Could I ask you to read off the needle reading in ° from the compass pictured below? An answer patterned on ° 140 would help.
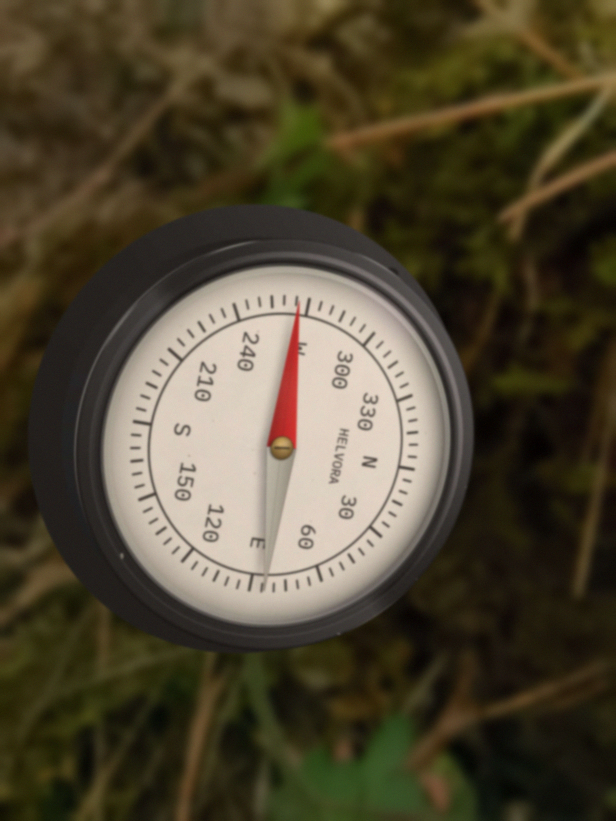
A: ° 265
